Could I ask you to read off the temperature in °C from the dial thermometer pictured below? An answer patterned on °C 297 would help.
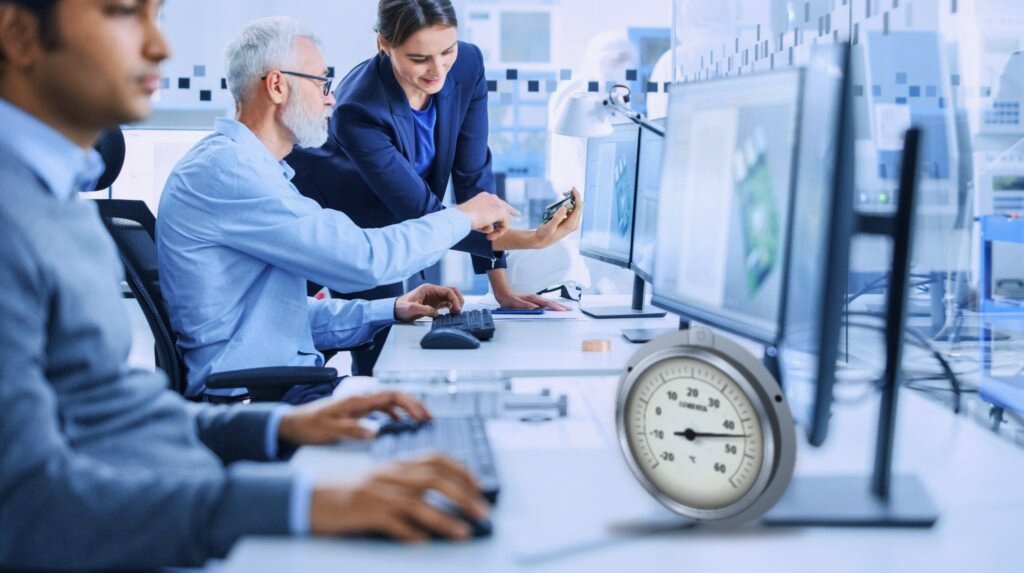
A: °C 44
